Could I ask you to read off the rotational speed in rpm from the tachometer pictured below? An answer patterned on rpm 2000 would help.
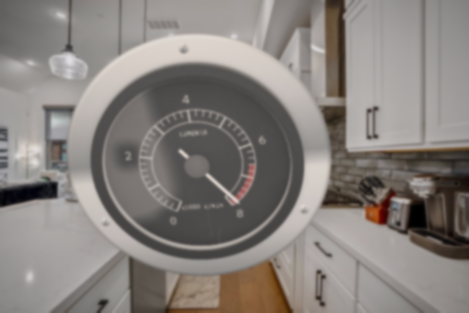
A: rpm 7800
